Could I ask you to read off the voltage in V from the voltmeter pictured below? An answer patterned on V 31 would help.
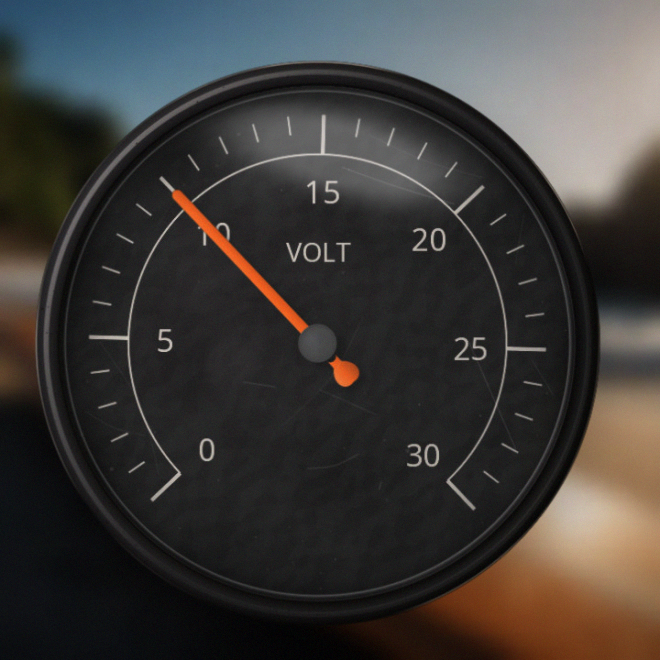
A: V 10
